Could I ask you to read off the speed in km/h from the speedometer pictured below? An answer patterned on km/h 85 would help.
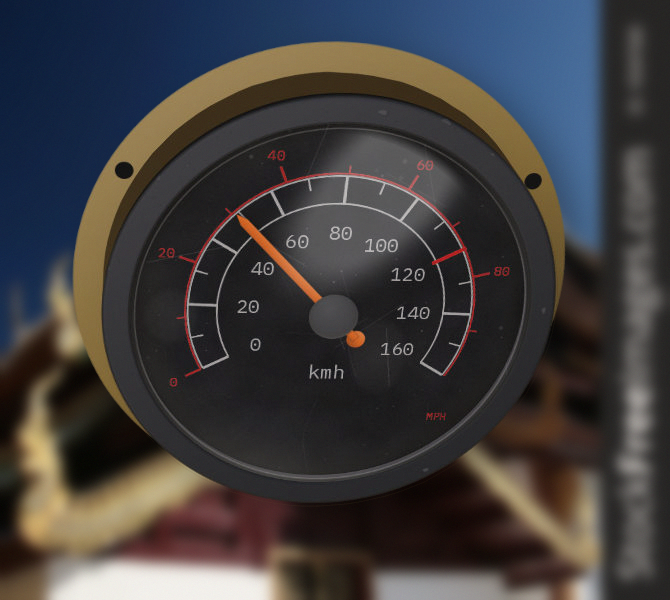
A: km/h 50
